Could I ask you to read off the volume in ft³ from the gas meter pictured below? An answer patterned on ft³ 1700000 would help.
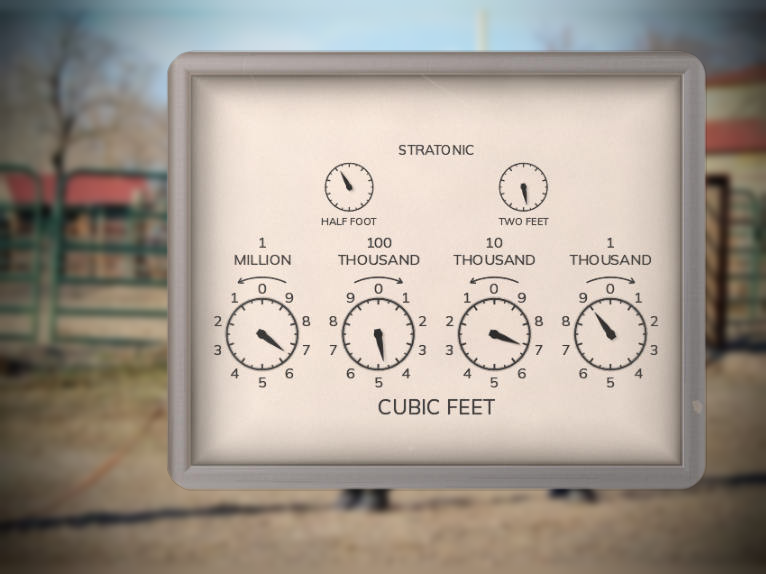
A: ft³ 646900
